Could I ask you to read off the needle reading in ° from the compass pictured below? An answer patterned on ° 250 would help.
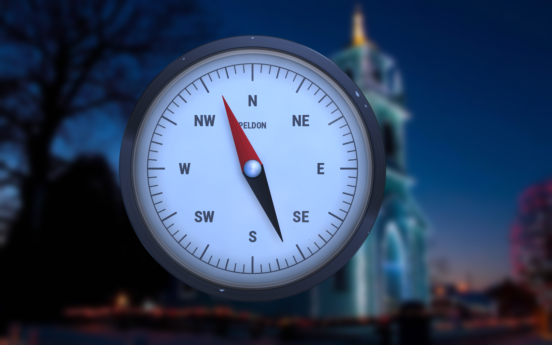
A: ° 337.5
